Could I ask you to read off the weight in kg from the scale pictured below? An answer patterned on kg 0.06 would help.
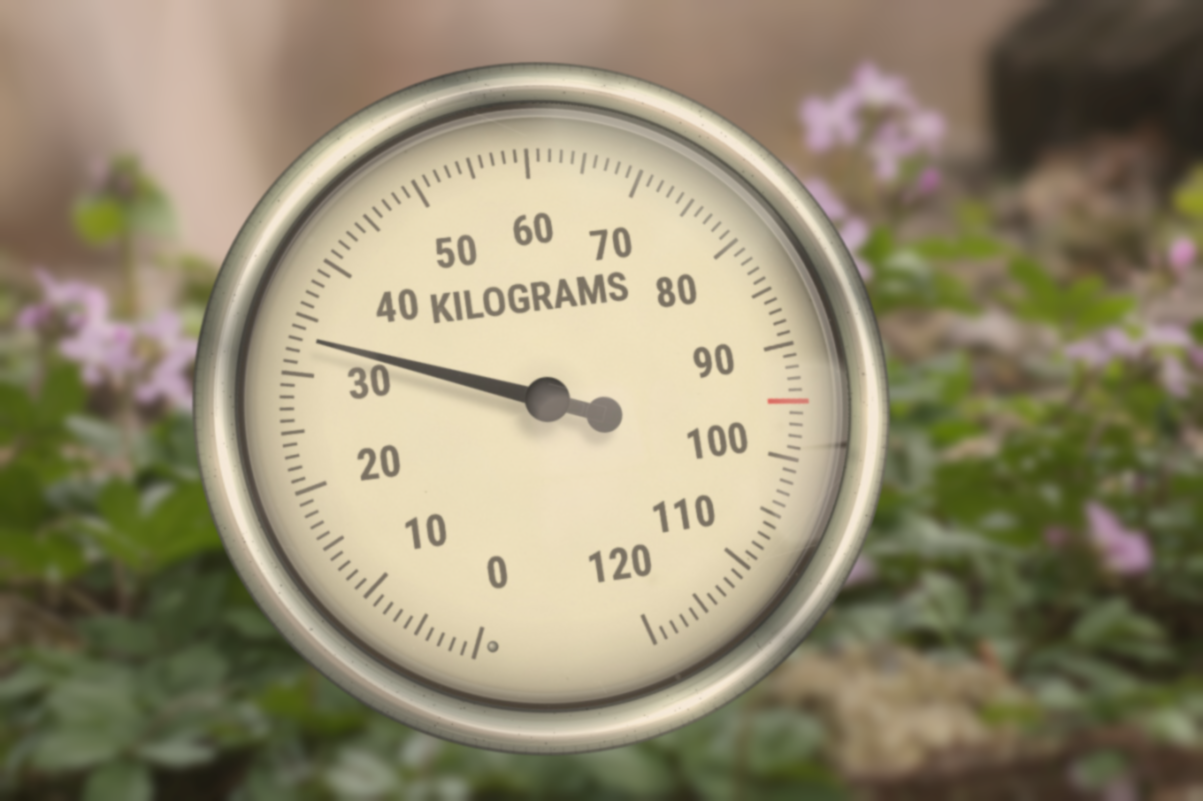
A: kg 33
